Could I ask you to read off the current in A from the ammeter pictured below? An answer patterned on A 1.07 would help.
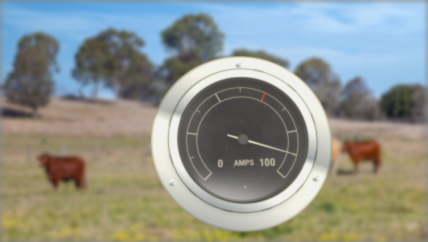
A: A 90
